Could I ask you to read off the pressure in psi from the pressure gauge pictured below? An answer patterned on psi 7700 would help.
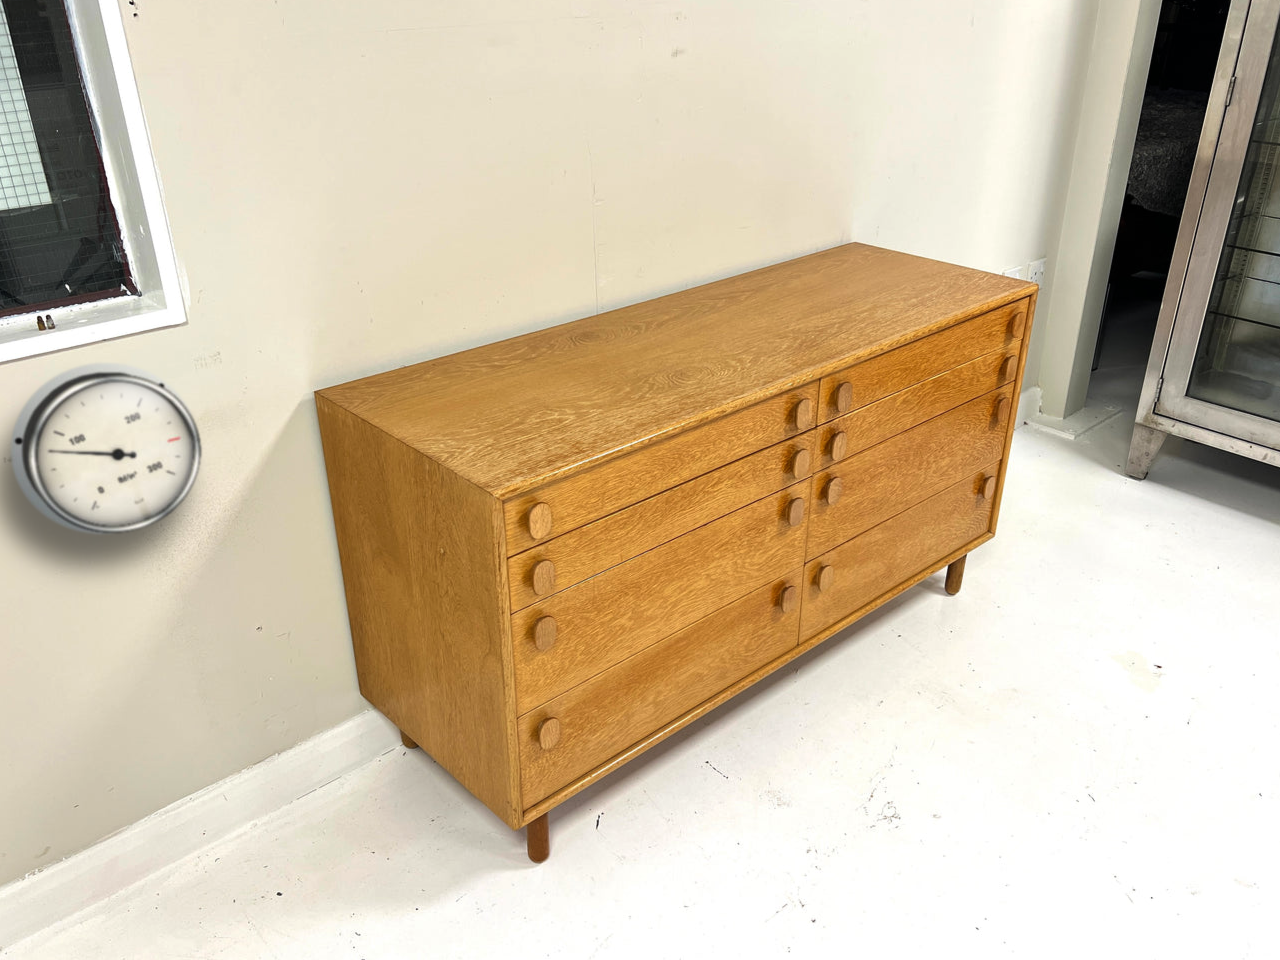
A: psi 80
